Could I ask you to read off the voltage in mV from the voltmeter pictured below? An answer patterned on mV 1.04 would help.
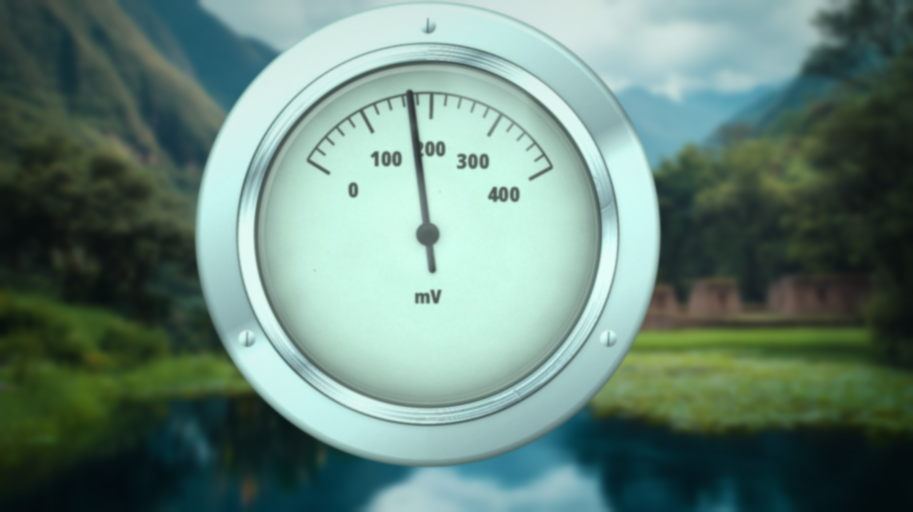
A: mV 170
